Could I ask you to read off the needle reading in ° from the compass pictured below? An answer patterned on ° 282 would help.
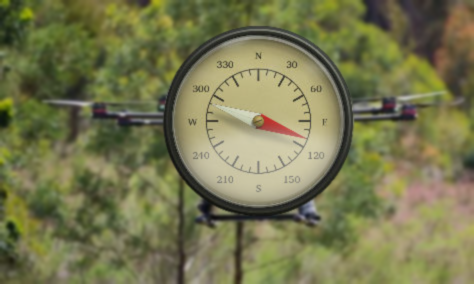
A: ° 110
